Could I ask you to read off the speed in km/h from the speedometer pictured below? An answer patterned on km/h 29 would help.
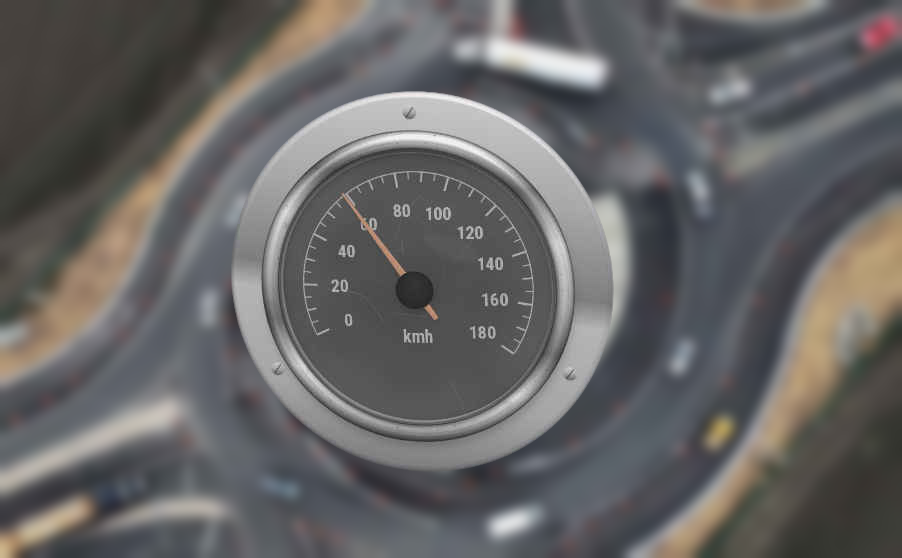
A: km/h 60
